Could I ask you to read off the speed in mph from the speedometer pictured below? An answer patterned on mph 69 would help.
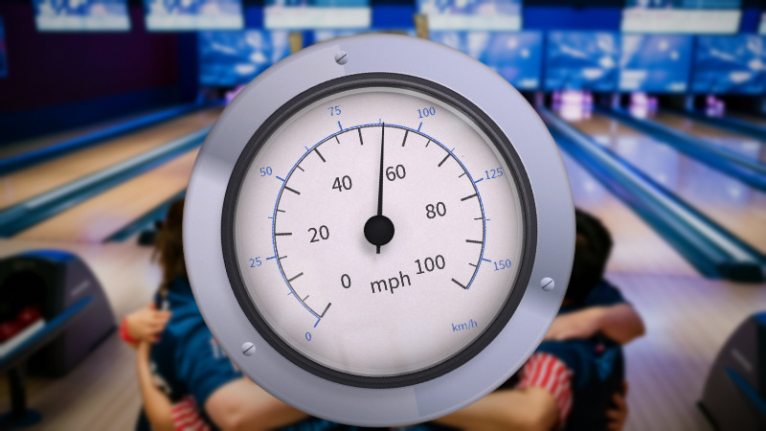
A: mph 55
